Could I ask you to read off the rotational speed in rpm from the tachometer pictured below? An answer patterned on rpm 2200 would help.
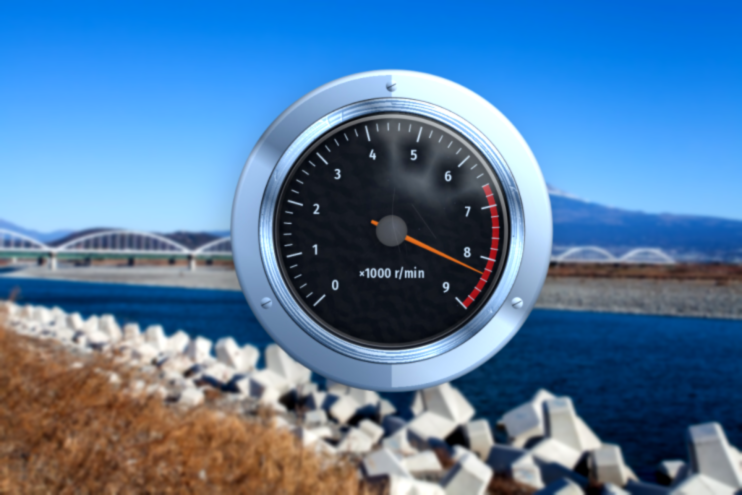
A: rpm 8300
